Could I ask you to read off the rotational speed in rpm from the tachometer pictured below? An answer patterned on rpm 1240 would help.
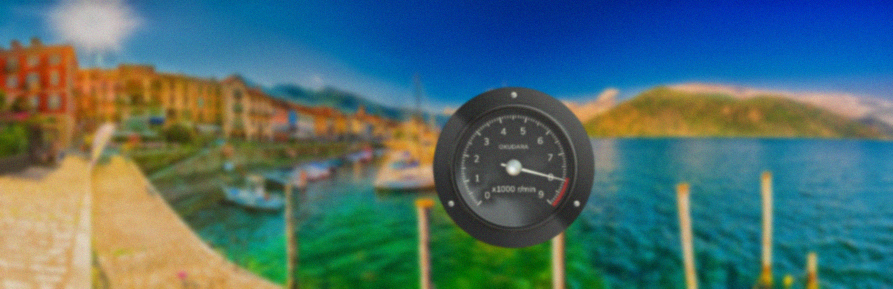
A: rpm 8000
